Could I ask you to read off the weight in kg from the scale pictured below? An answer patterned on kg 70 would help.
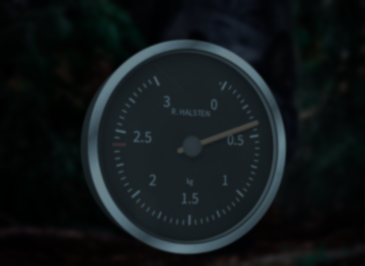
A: kg 0.4
